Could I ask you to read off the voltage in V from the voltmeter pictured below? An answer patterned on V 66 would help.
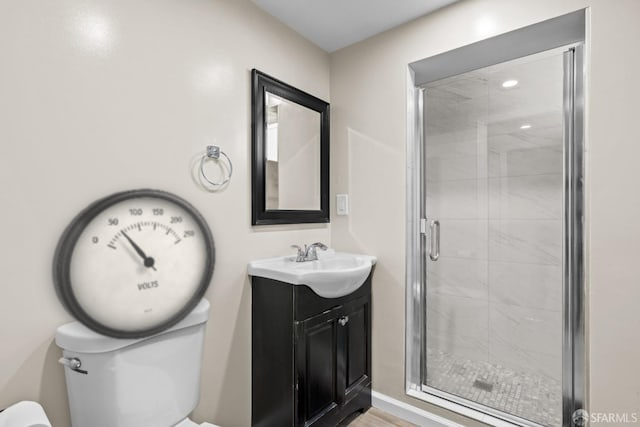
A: V 50
